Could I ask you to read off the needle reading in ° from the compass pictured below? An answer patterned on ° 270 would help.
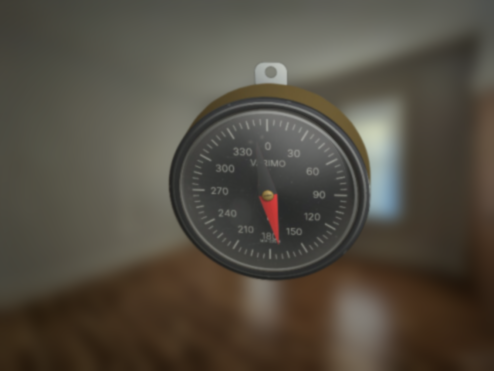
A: ° 170
